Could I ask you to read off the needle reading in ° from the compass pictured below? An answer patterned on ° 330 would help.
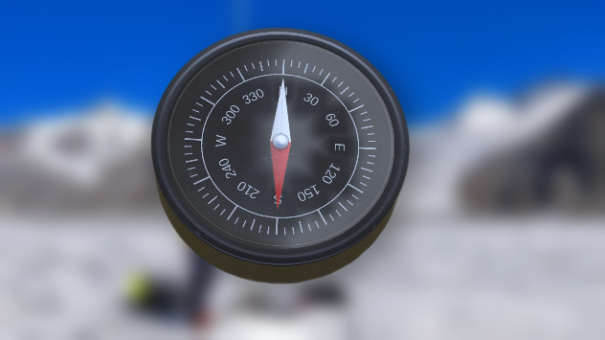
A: ° 180
